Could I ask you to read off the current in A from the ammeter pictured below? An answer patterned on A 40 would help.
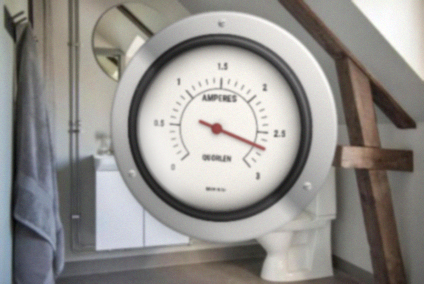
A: A 2.7
